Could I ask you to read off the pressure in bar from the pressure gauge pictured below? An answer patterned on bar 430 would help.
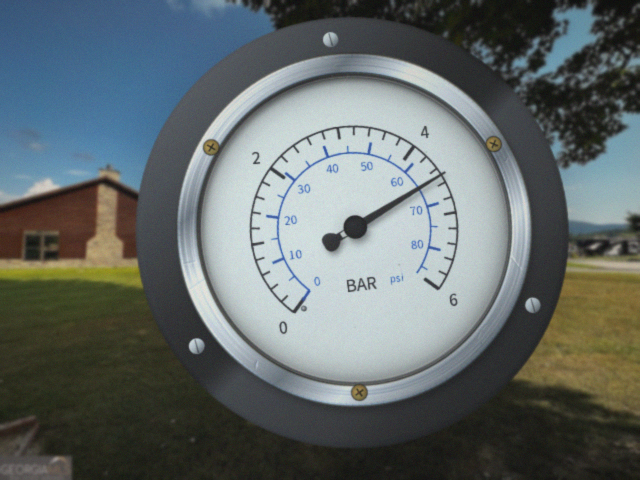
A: bar 4.5
